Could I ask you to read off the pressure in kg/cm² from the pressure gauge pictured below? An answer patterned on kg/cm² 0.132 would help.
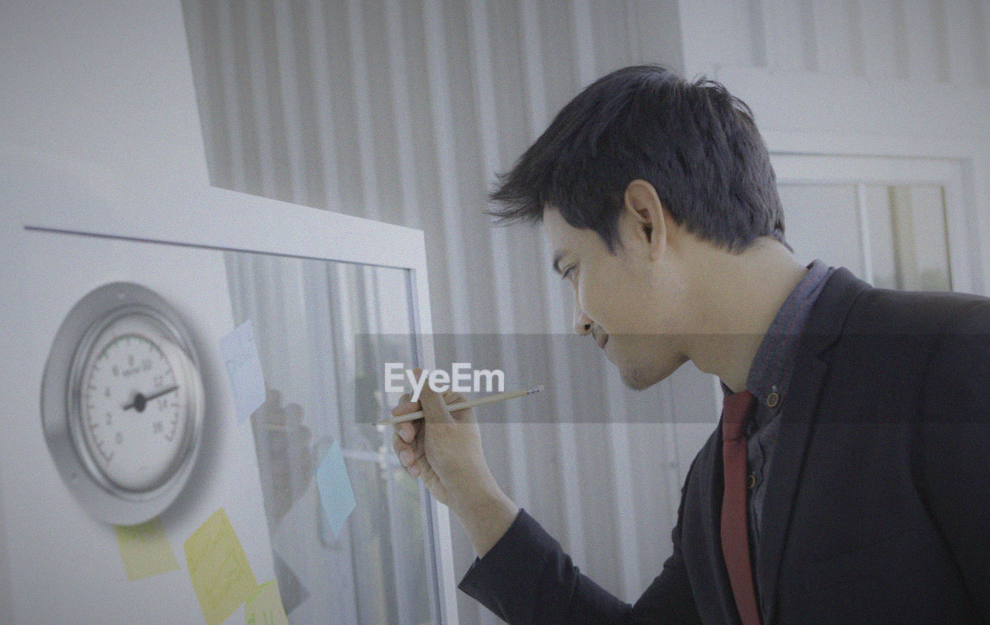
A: kg/cm² 13
